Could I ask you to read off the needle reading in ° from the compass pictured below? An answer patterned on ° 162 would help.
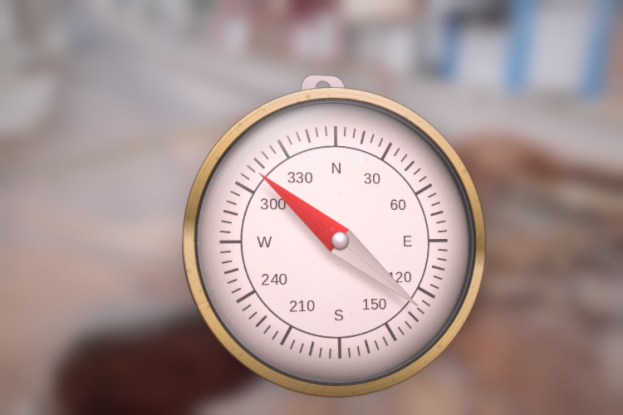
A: ° 310
